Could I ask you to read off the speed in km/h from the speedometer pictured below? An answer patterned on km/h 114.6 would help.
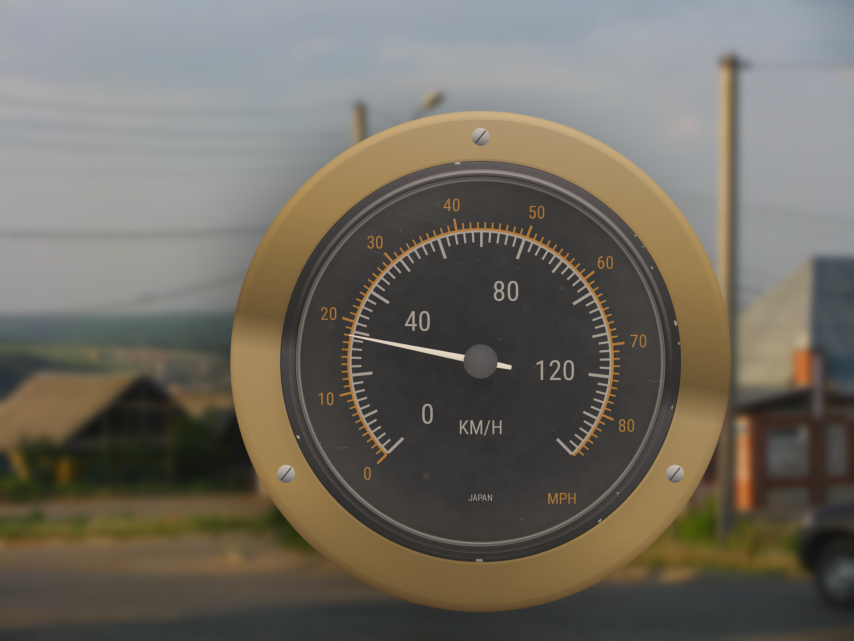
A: km/h 29
